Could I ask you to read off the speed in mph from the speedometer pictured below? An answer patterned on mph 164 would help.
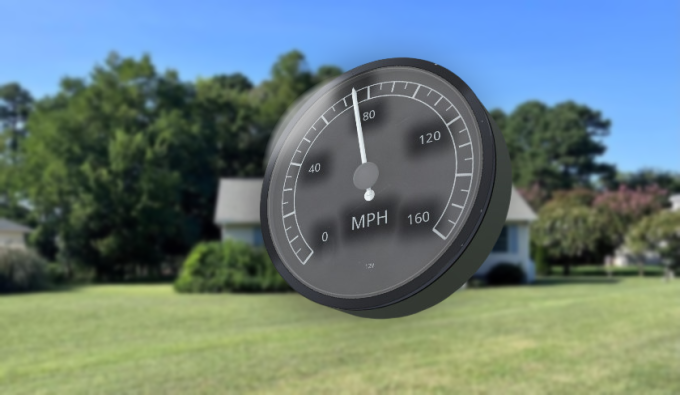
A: mph 75
